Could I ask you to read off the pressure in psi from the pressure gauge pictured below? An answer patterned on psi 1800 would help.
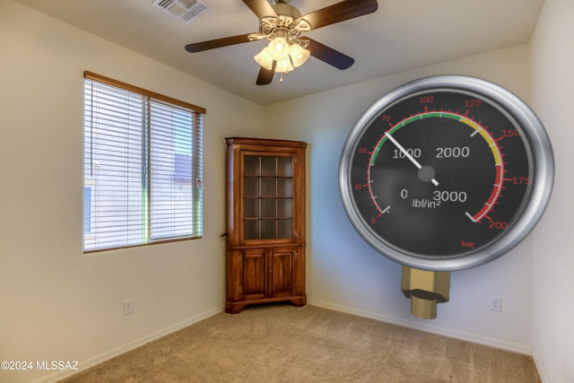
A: psi 1000
